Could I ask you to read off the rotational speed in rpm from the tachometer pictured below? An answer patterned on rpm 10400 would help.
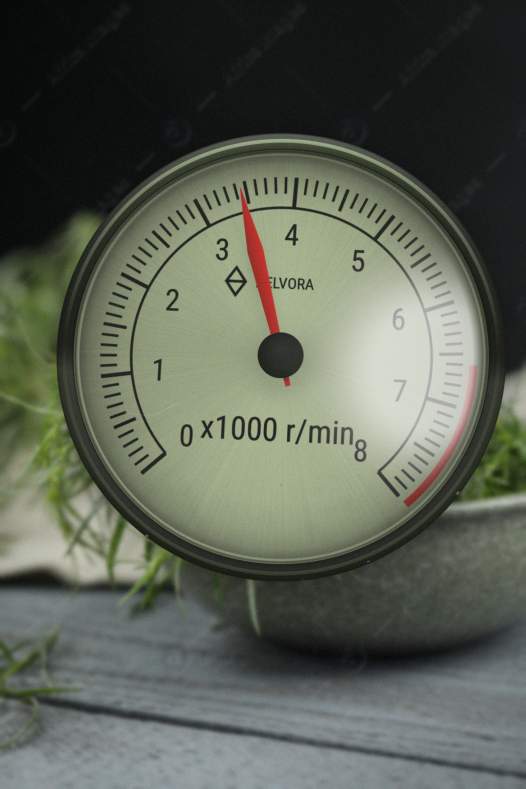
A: rpm 3450
